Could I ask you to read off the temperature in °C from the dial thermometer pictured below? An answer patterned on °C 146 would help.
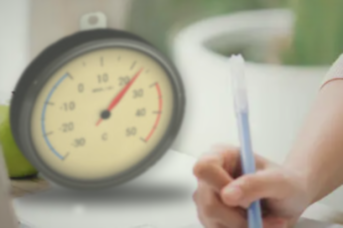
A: °C 22.5
